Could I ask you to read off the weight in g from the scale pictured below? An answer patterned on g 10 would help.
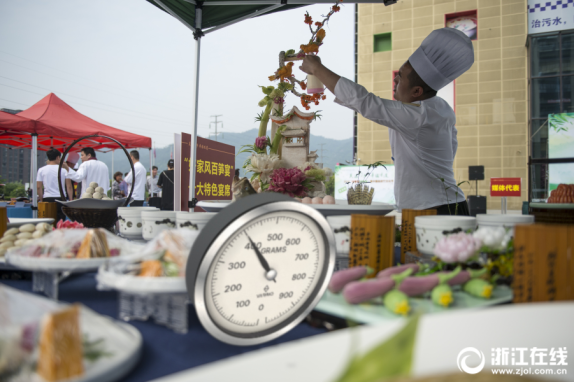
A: g 400
